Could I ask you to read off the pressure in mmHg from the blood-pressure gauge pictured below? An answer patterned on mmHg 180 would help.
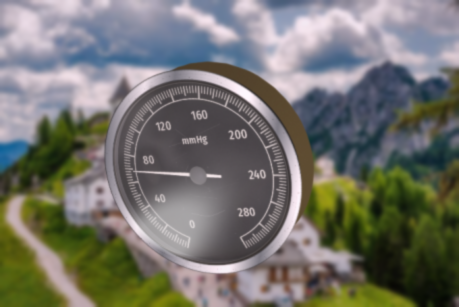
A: mmHg 70
